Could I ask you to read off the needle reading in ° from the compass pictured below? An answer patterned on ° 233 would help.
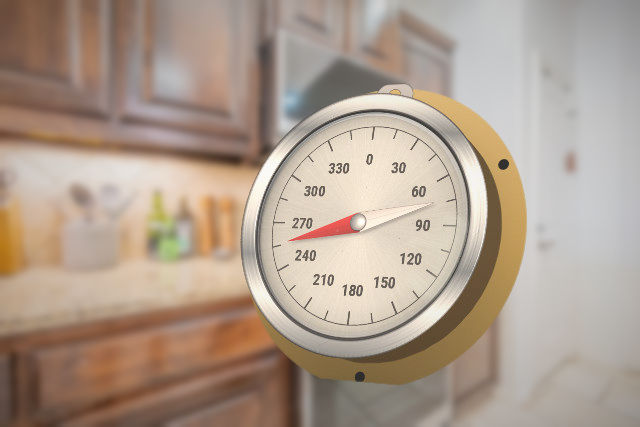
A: ° 255
